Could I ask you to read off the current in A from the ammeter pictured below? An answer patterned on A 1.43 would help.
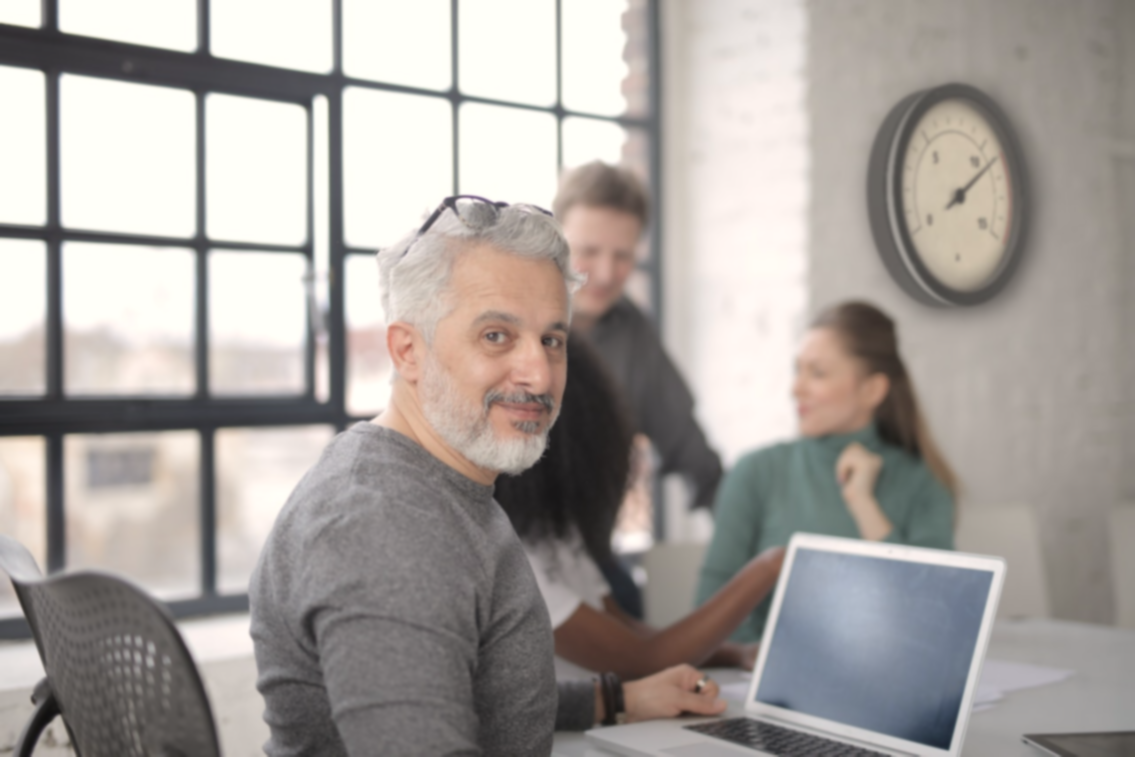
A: A 11
